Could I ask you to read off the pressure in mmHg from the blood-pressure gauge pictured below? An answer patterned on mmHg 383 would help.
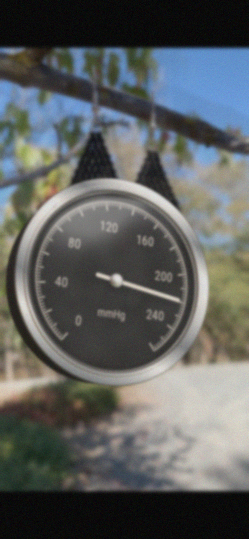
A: mmHg 220
